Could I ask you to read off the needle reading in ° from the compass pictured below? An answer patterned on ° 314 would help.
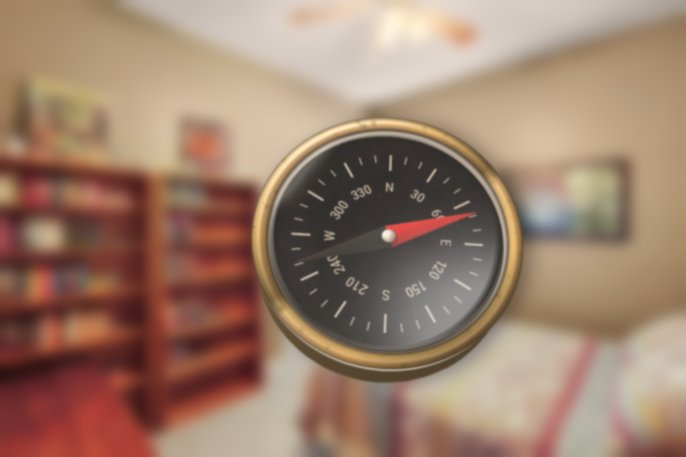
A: ° 70
